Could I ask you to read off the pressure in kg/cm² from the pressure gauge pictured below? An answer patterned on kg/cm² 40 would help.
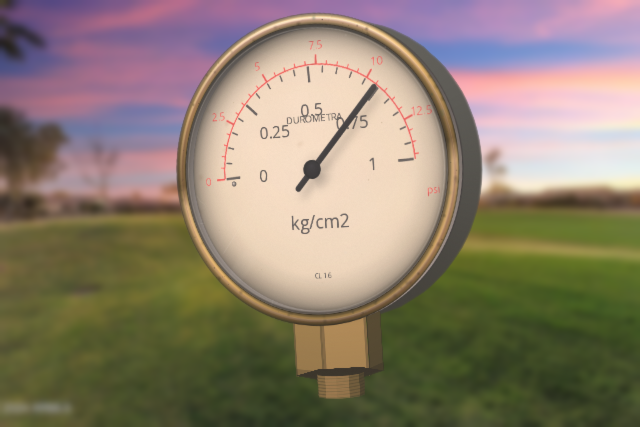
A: kg/cm² 0.75
